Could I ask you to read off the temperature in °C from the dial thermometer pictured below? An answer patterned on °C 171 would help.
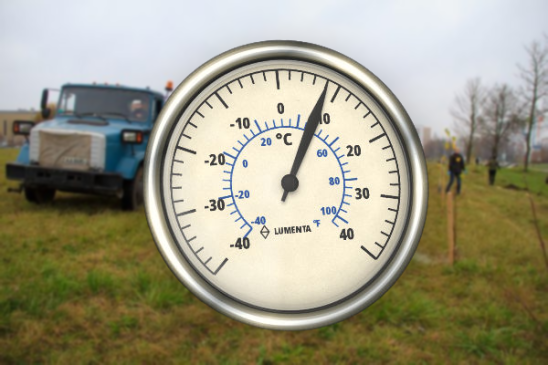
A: °C 8
